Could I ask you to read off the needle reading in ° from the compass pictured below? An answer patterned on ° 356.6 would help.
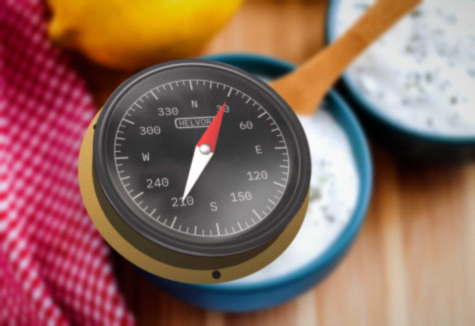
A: ° 30
